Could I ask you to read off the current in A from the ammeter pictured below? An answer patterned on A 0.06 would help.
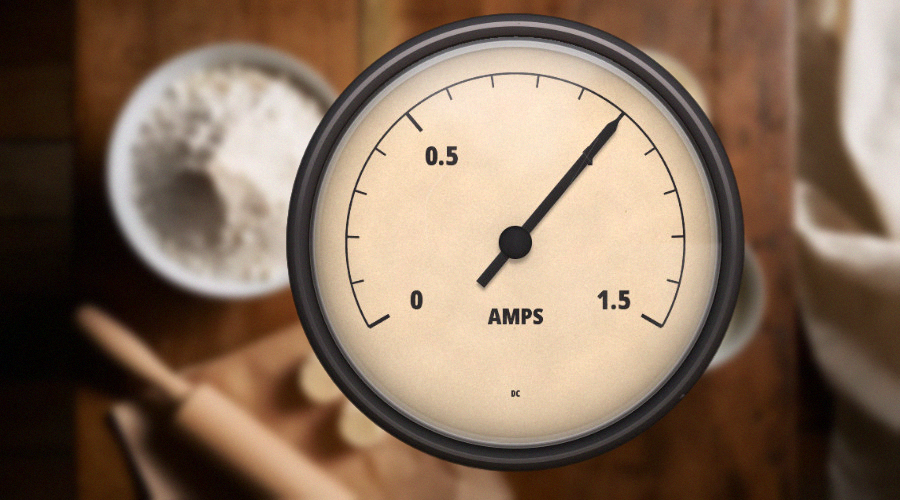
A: A 1
